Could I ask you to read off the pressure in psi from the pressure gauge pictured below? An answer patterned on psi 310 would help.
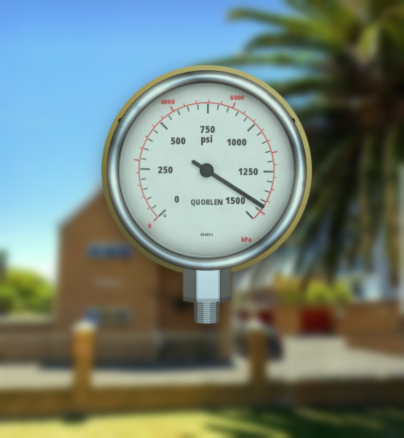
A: psi 1425
